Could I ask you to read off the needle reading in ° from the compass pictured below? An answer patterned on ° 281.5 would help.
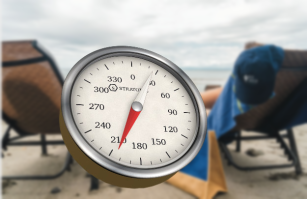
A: ° 205
